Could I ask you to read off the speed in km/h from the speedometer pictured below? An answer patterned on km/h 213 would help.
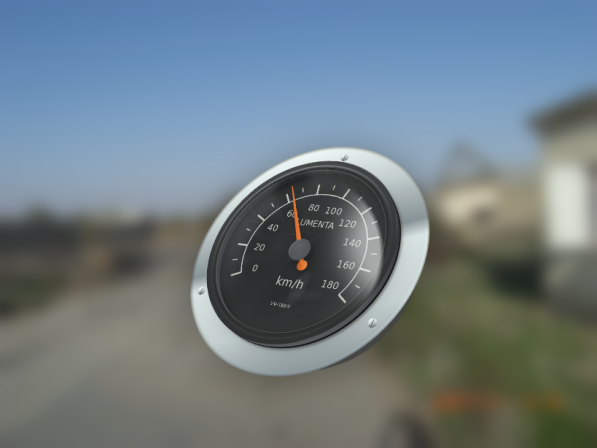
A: km/h 65
